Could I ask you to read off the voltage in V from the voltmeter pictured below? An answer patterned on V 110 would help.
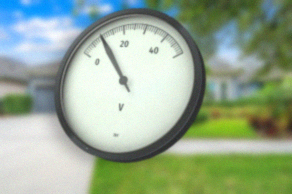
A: V 10
